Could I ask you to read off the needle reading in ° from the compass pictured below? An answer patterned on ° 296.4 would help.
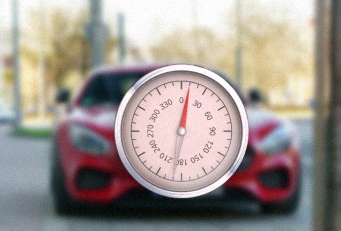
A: ° 10
